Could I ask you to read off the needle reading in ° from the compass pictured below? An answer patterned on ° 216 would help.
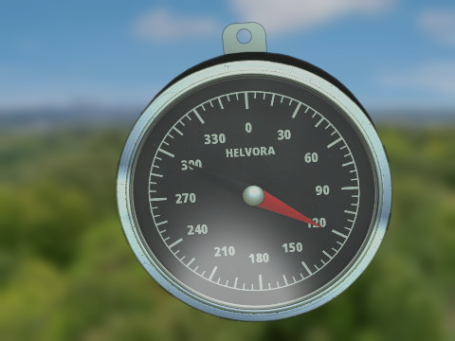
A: ° 120
